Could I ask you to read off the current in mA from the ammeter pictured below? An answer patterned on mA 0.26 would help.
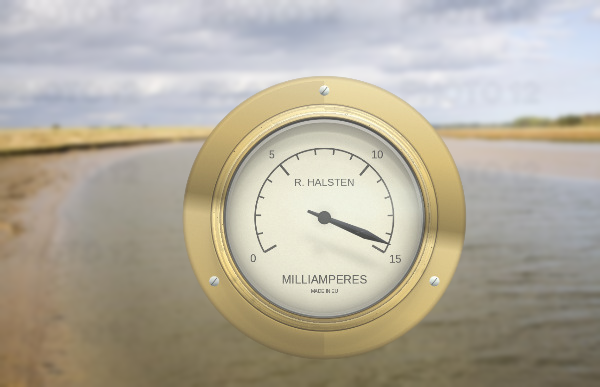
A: mA 14.5
